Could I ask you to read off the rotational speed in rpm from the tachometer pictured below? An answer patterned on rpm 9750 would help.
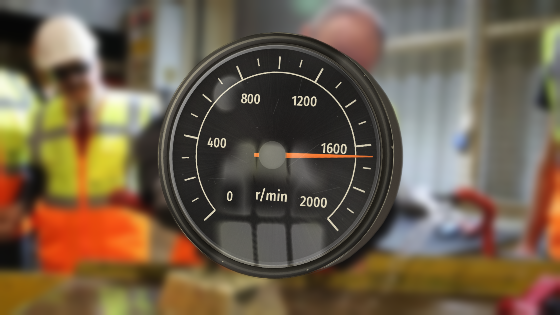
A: rpm 1650
